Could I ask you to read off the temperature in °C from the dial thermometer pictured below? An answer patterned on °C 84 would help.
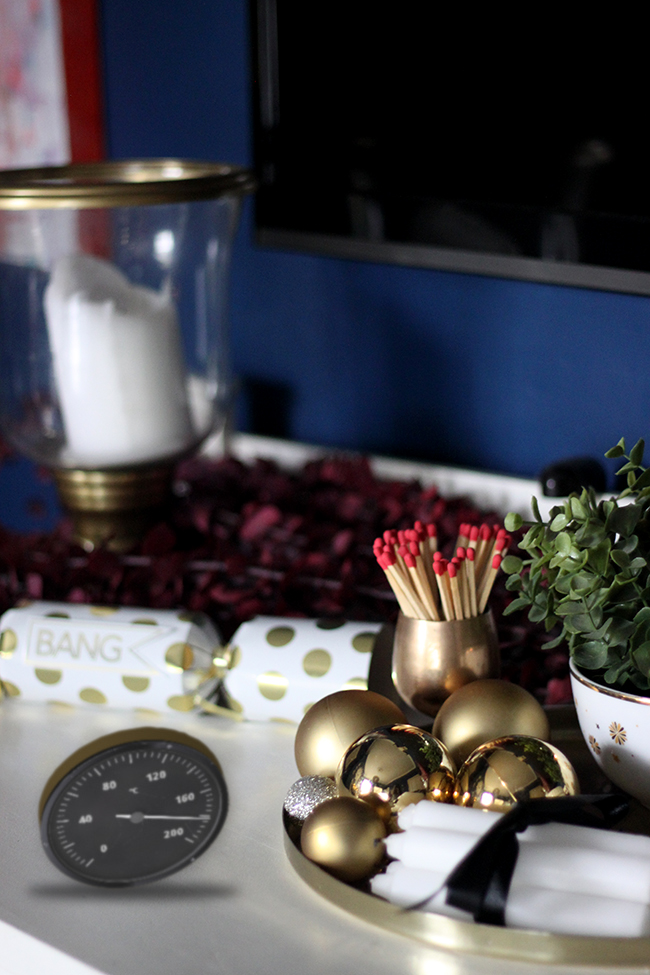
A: °C 180
